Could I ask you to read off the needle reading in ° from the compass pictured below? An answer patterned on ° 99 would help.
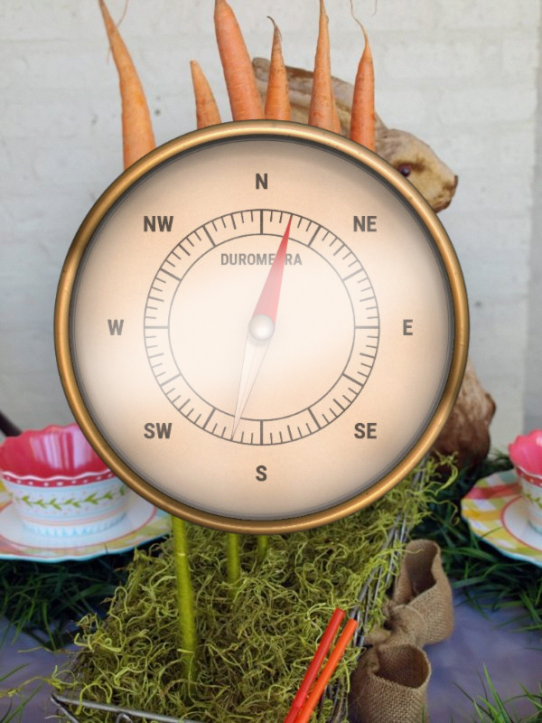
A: ° 15
